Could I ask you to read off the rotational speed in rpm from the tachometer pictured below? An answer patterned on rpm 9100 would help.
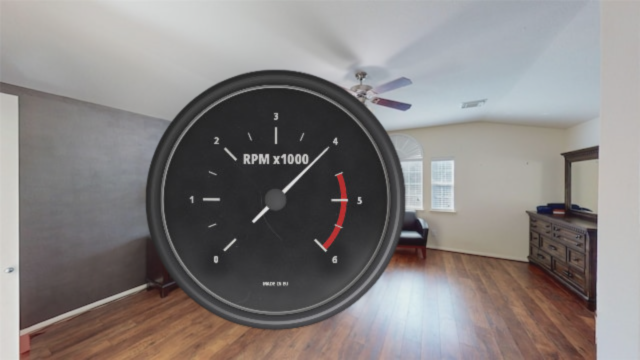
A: rpm 4000
